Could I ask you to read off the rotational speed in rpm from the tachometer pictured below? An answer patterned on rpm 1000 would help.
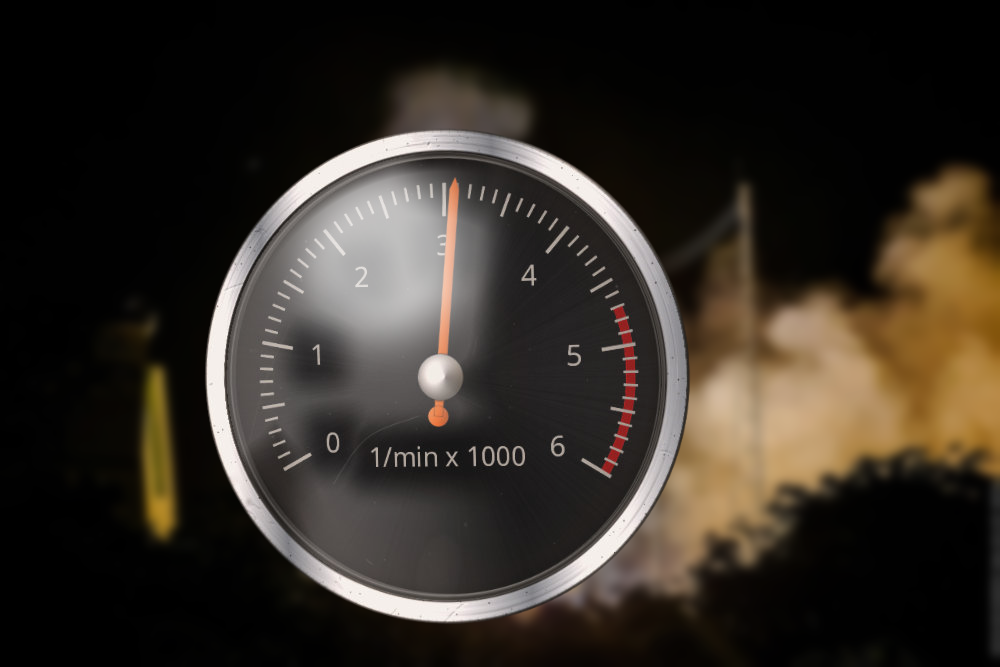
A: rpm 3100
